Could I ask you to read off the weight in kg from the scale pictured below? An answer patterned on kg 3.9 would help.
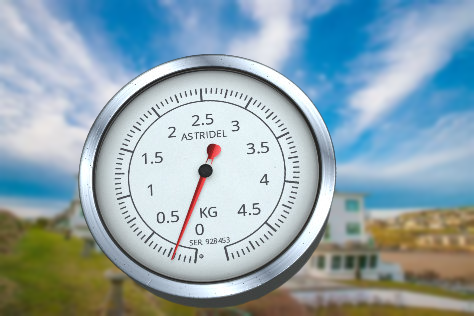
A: kg 0.2
